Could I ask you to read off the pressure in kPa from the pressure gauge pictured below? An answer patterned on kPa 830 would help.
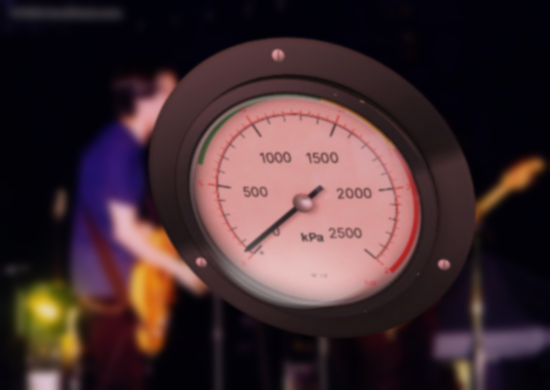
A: kPa 50
